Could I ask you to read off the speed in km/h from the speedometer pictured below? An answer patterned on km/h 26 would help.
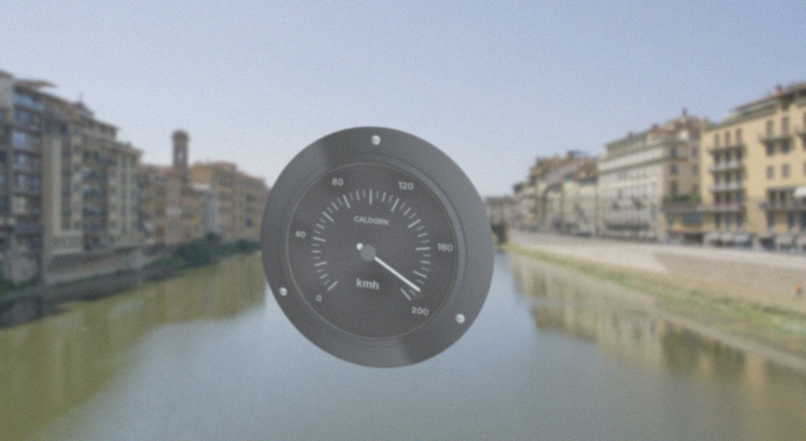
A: km/h 190
